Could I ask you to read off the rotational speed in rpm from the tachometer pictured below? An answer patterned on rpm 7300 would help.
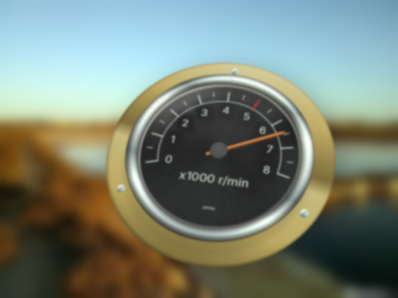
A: rpm 6500
